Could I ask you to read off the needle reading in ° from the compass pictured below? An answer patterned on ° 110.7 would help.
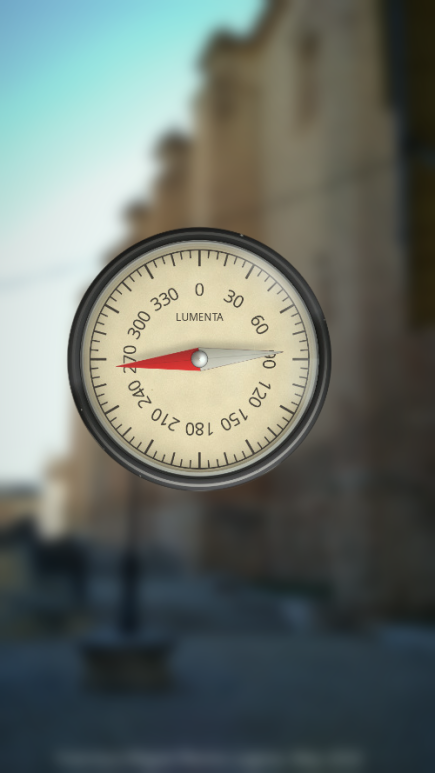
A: ° 265
